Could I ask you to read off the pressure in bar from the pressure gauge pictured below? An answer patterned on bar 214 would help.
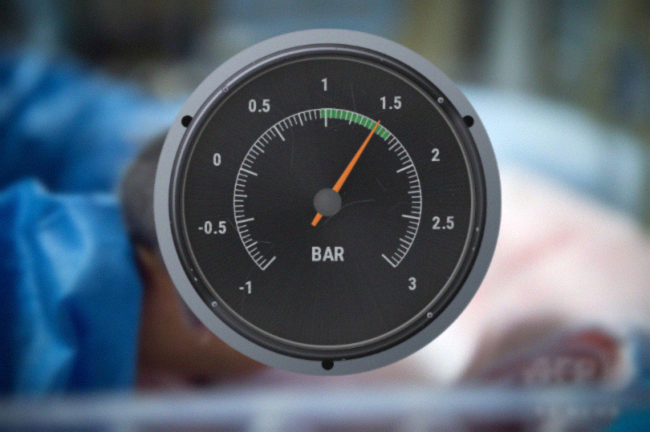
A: bar 1.5
